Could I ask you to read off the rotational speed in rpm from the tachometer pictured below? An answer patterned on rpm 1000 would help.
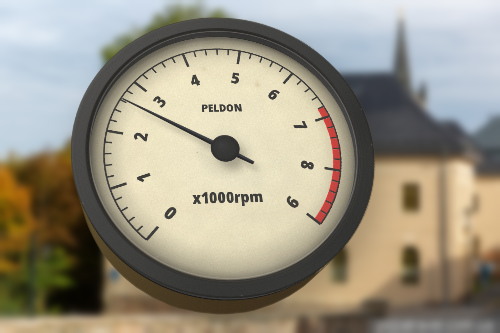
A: rpm 2600
